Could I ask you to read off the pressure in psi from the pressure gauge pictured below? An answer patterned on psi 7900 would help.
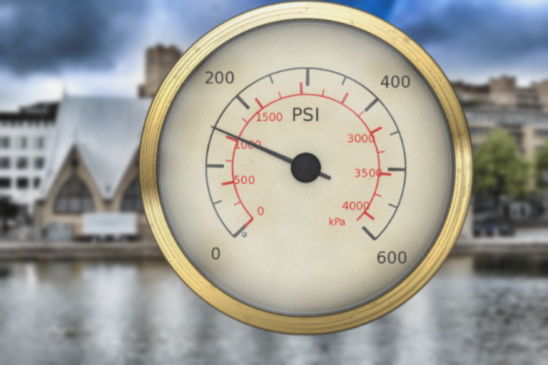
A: psi 150
